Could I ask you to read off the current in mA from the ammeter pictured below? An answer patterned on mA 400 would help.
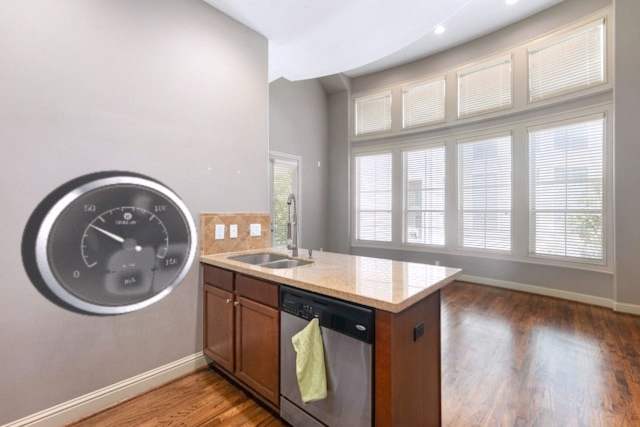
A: mA 40
